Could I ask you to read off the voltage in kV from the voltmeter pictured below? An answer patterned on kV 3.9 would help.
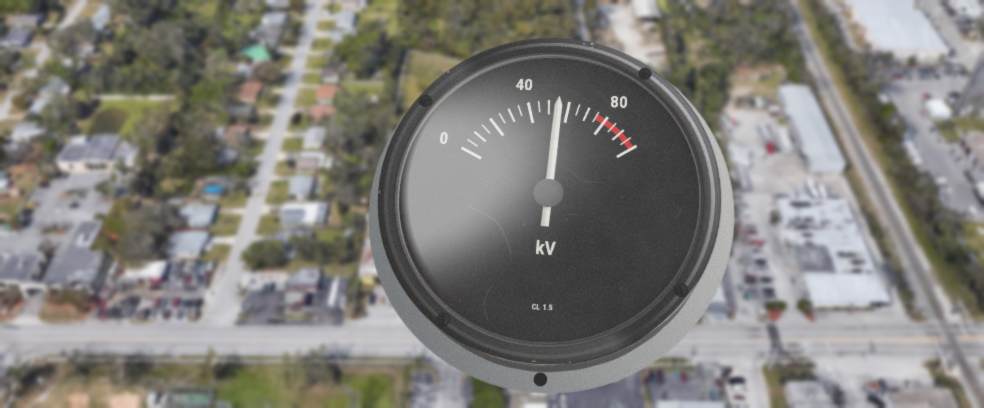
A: kV 55
